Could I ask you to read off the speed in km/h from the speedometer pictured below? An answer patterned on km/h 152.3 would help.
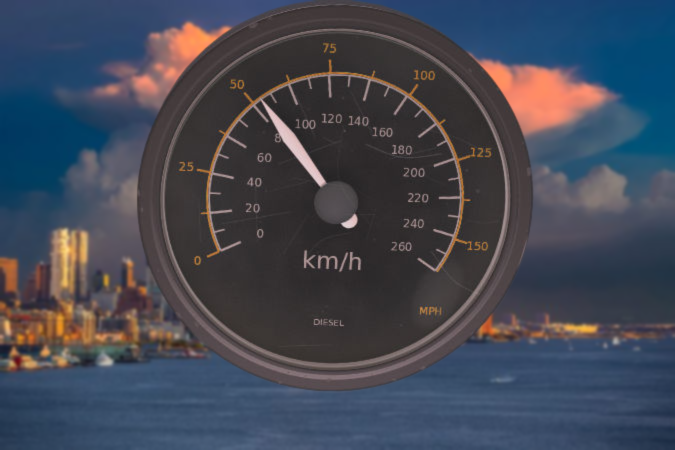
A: km/h 85
